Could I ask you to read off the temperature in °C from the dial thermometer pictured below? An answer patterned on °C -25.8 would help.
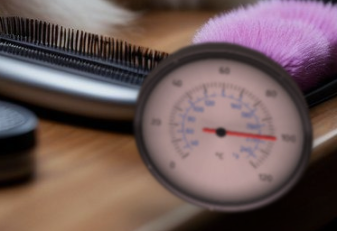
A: °C 100
